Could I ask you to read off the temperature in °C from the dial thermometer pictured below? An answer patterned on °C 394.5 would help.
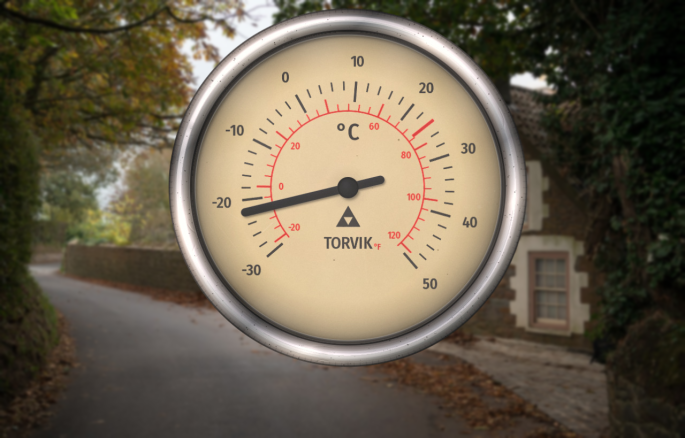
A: °C -22
